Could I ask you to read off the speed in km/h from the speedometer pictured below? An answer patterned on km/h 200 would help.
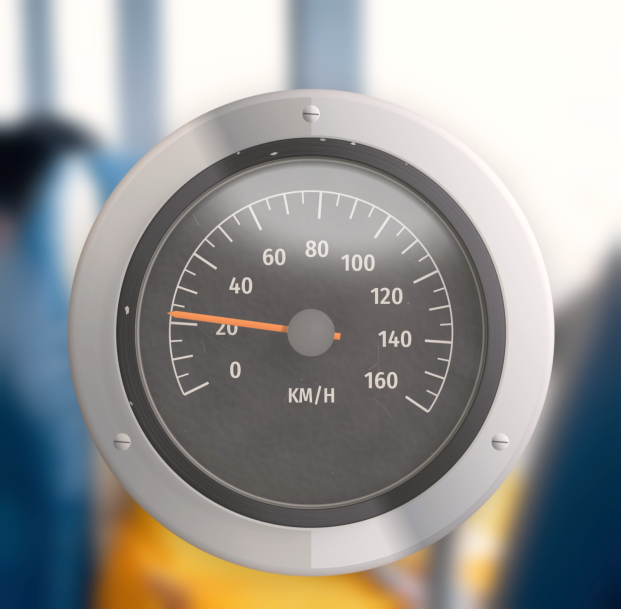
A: km/h 22.5
